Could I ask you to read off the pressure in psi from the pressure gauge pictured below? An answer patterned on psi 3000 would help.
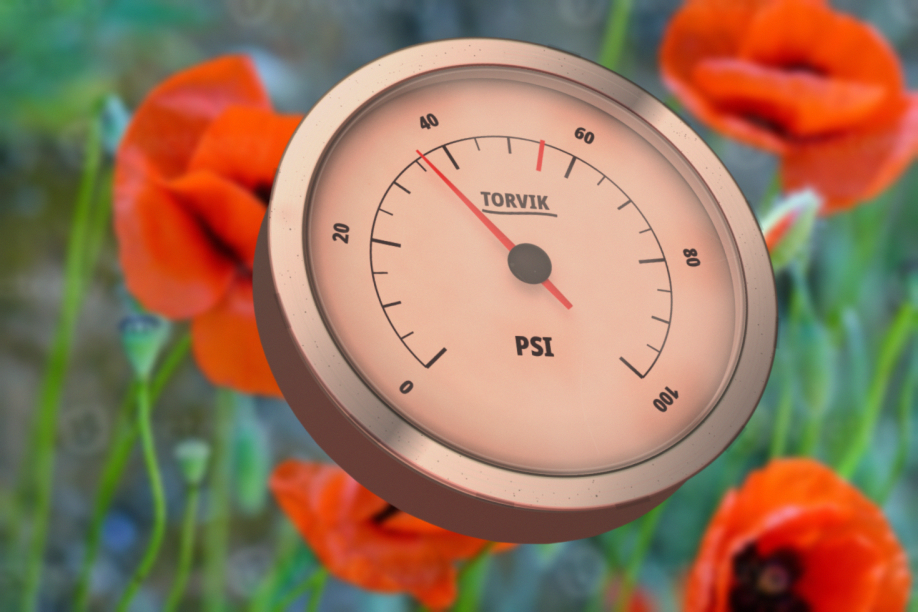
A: psi 35
